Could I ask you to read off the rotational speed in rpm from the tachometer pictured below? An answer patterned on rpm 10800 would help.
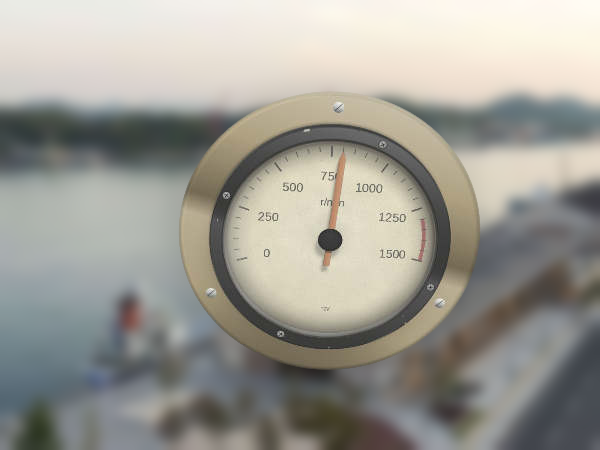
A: rpm 800
